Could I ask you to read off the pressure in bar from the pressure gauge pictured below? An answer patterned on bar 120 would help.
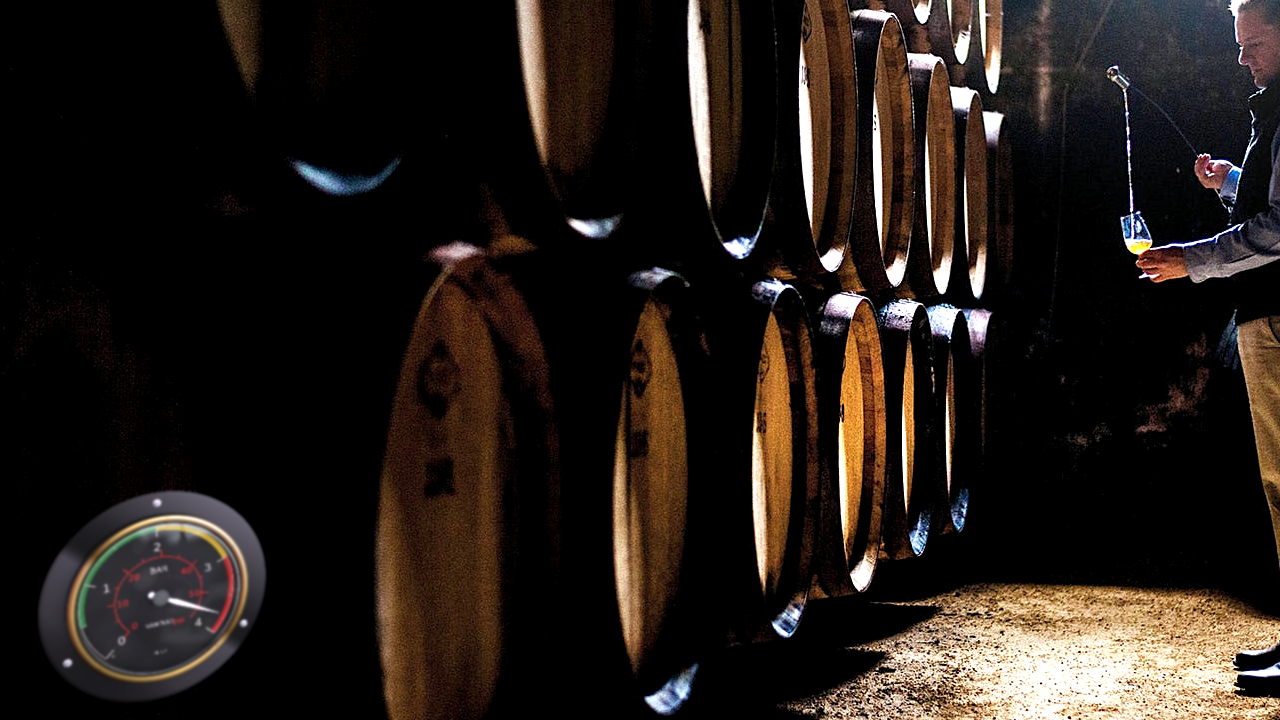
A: bar 3.75
